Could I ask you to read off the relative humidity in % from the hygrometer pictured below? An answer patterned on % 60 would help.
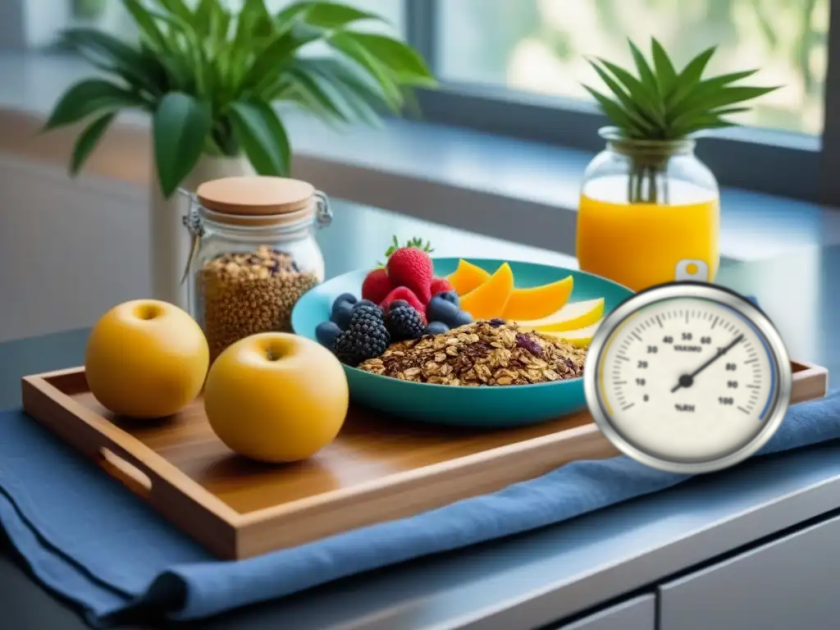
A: % 70
